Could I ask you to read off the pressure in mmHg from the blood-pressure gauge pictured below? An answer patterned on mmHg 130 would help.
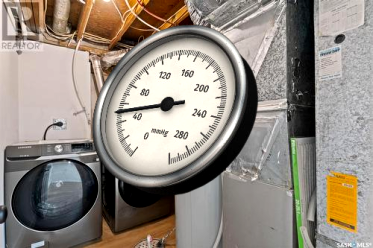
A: mmHg 50
